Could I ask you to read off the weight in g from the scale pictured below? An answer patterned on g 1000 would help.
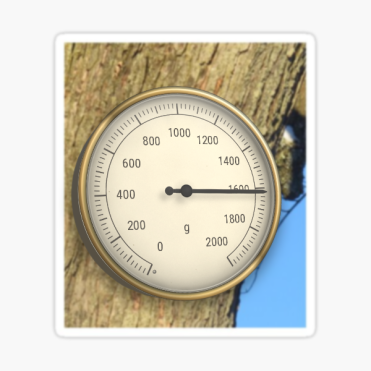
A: g 1620
